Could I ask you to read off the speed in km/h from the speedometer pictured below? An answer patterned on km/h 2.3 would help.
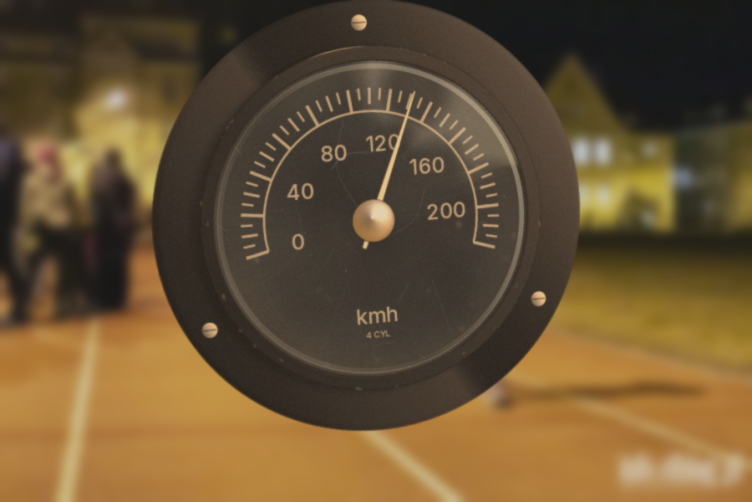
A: km/h 130
